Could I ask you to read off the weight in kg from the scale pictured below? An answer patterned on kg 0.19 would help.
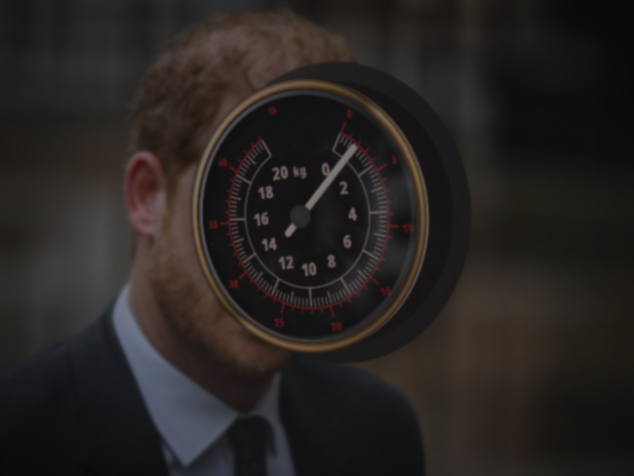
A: kg 1
